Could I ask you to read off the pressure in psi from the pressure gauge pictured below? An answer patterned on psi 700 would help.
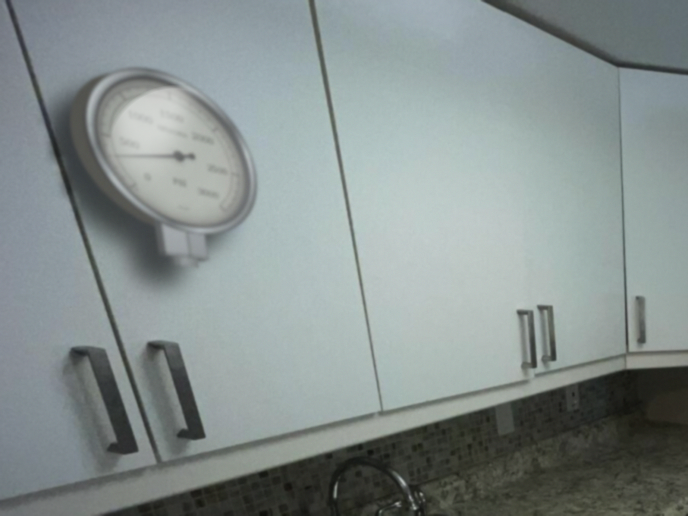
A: psi 300
